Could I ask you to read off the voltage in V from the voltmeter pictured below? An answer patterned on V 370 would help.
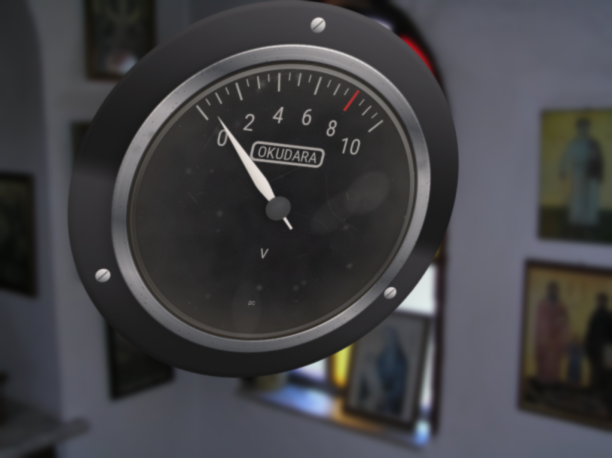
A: V 0.5
